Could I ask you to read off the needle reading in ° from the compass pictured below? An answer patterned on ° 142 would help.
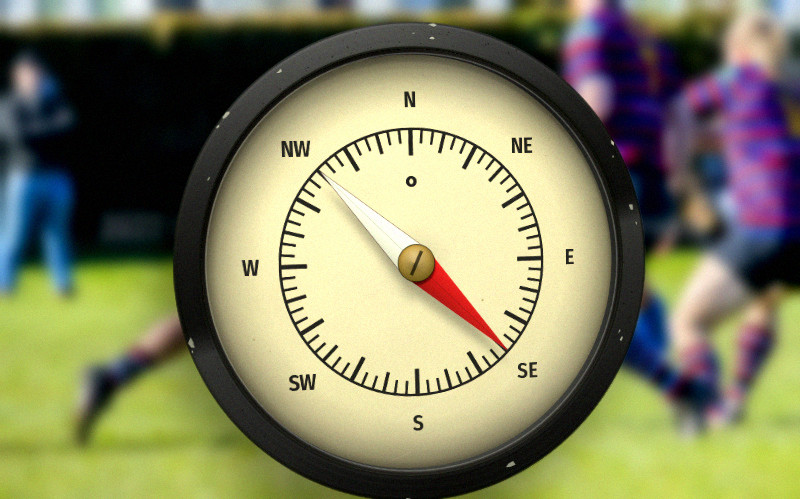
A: ° 135
